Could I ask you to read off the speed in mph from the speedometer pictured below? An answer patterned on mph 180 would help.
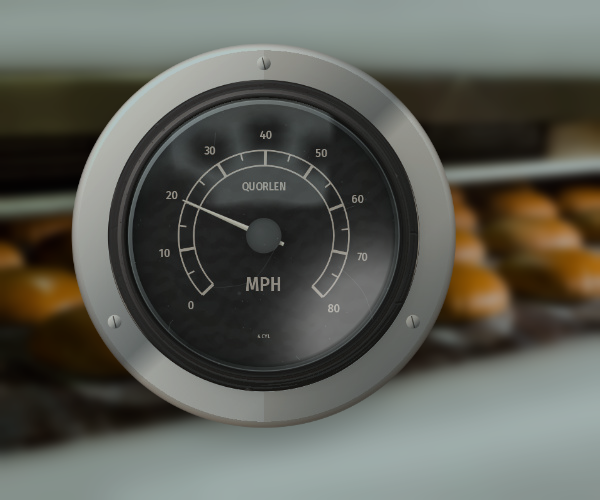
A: mph 20
